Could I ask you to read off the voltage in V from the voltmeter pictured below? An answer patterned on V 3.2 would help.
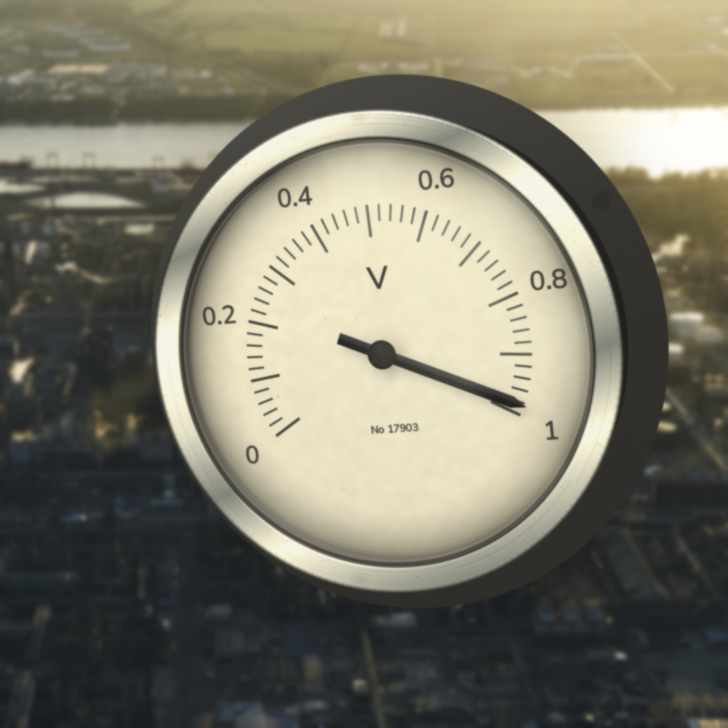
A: V 0.98
